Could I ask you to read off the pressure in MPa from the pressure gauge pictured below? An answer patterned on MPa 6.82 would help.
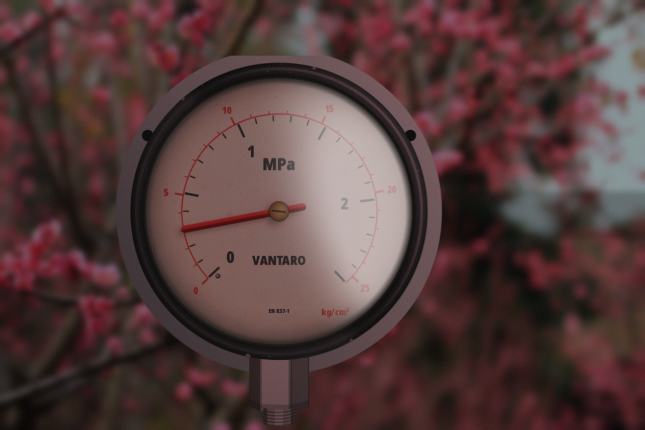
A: MPa 0.3
